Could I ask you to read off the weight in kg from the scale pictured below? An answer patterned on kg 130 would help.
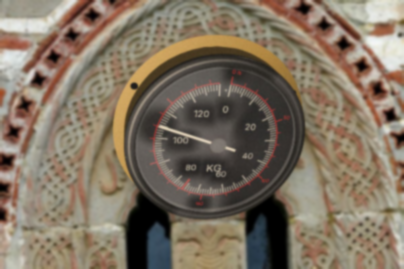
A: kg 105
